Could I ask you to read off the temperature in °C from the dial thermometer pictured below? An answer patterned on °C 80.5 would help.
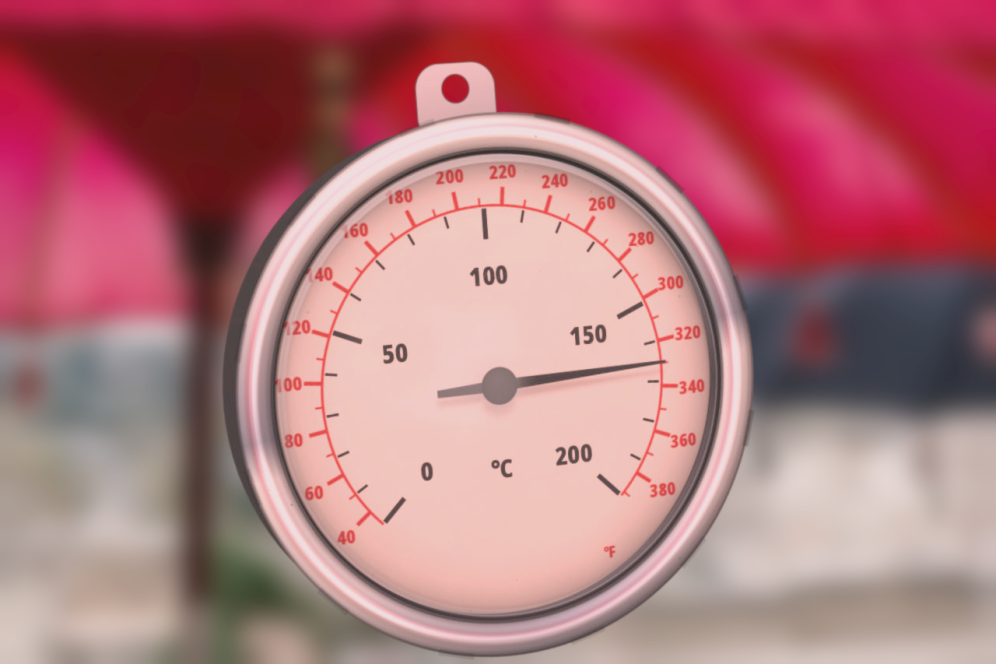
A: °C 165
